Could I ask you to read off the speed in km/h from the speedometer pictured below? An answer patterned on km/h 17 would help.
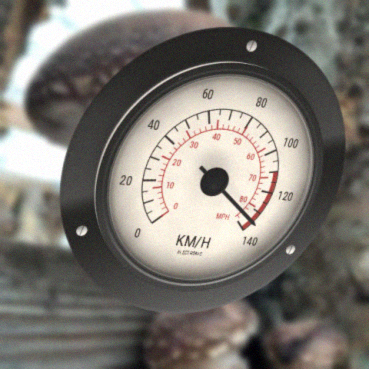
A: km/h 135
